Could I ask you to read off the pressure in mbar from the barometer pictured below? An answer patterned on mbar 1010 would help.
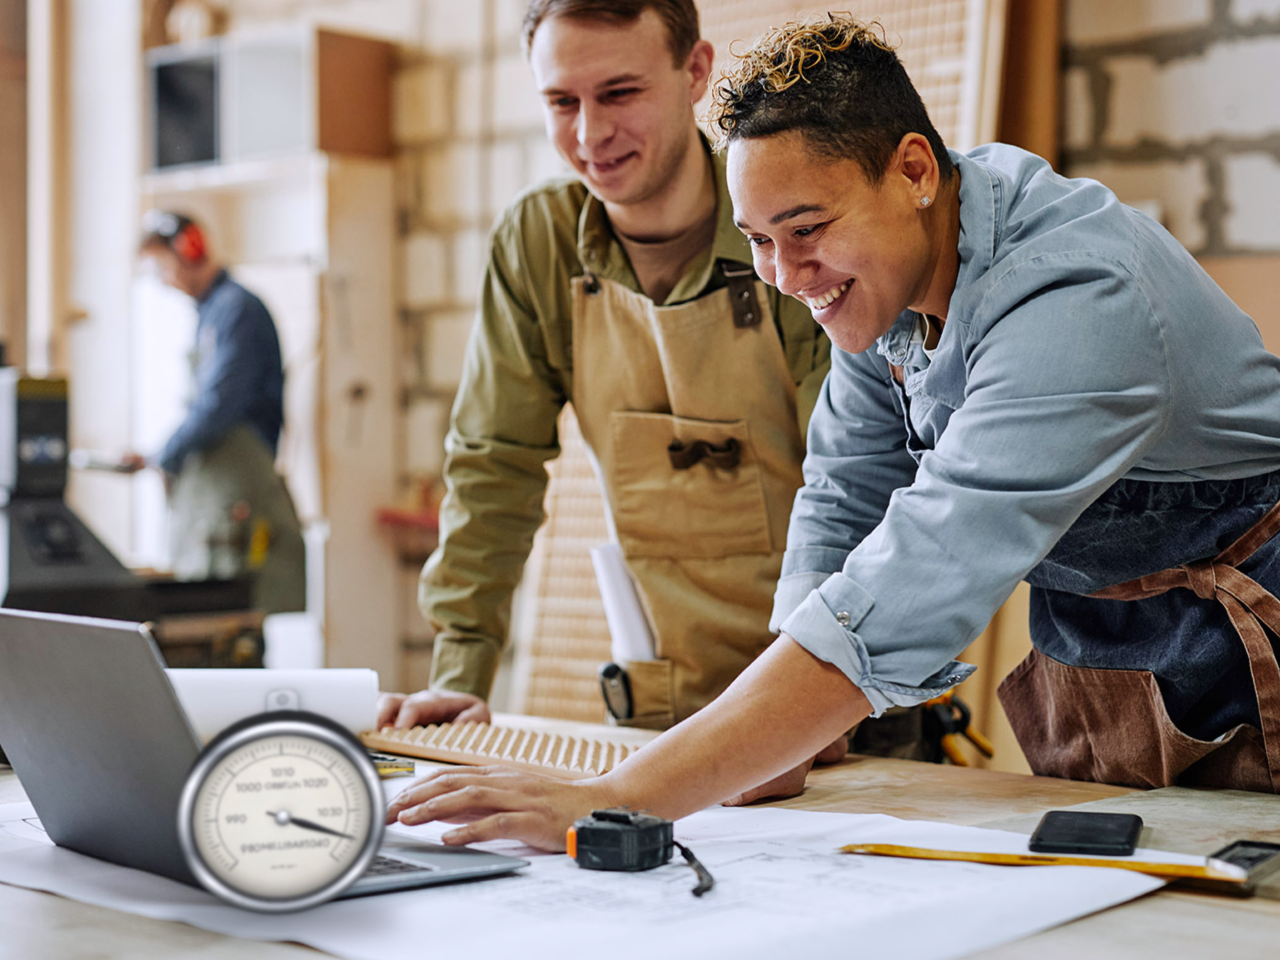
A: mbar 1035
